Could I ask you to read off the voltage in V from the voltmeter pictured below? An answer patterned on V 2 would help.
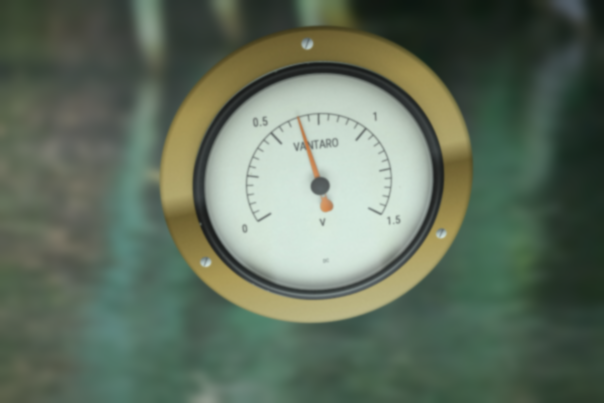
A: V 0.65
